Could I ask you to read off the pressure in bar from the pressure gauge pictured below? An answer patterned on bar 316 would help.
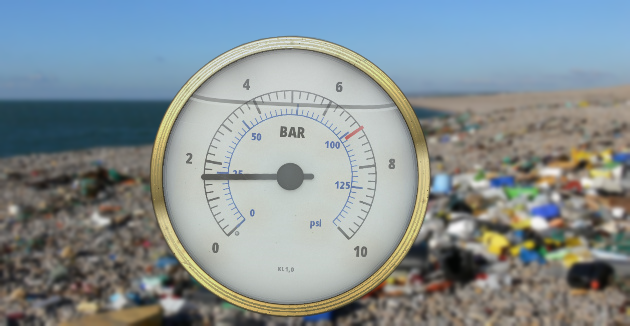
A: bar 1.6
